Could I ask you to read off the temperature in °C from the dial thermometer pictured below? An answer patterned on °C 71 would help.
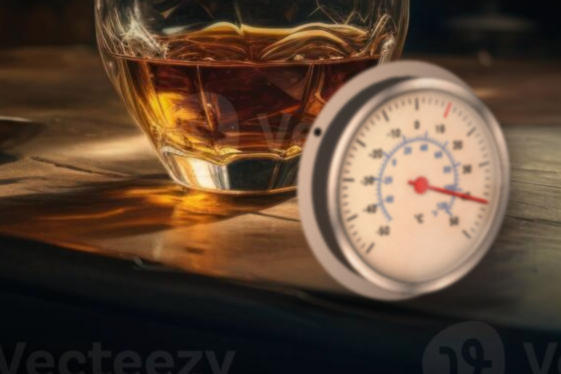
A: °C 40
